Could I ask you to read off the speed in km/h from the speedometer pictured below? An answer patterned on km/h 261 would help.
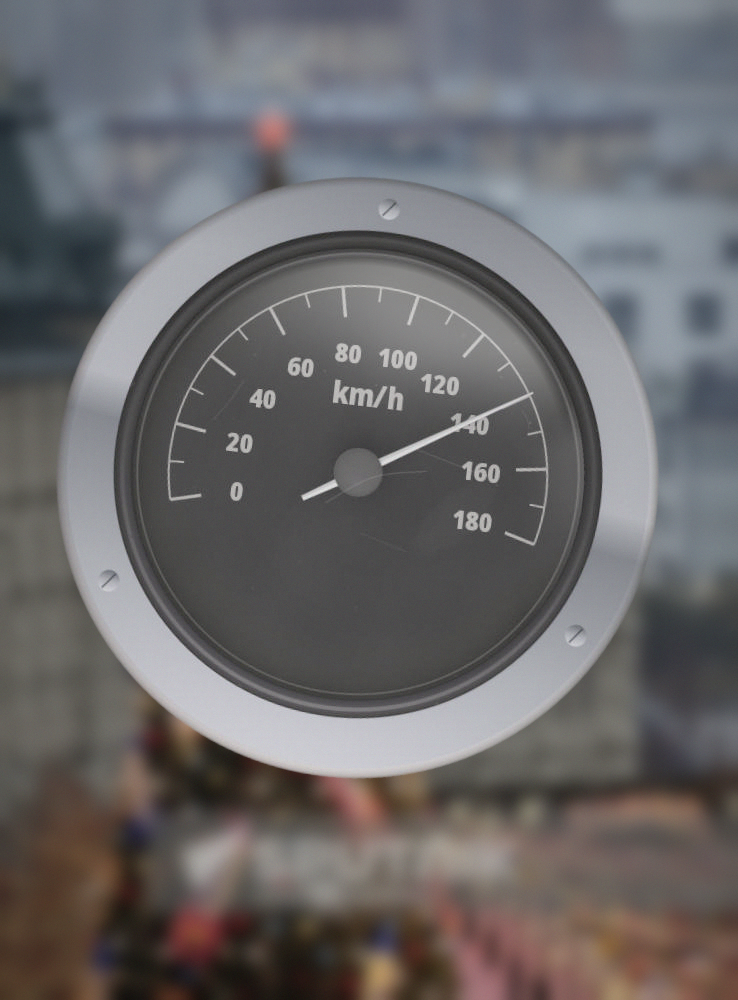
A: km/h 140
